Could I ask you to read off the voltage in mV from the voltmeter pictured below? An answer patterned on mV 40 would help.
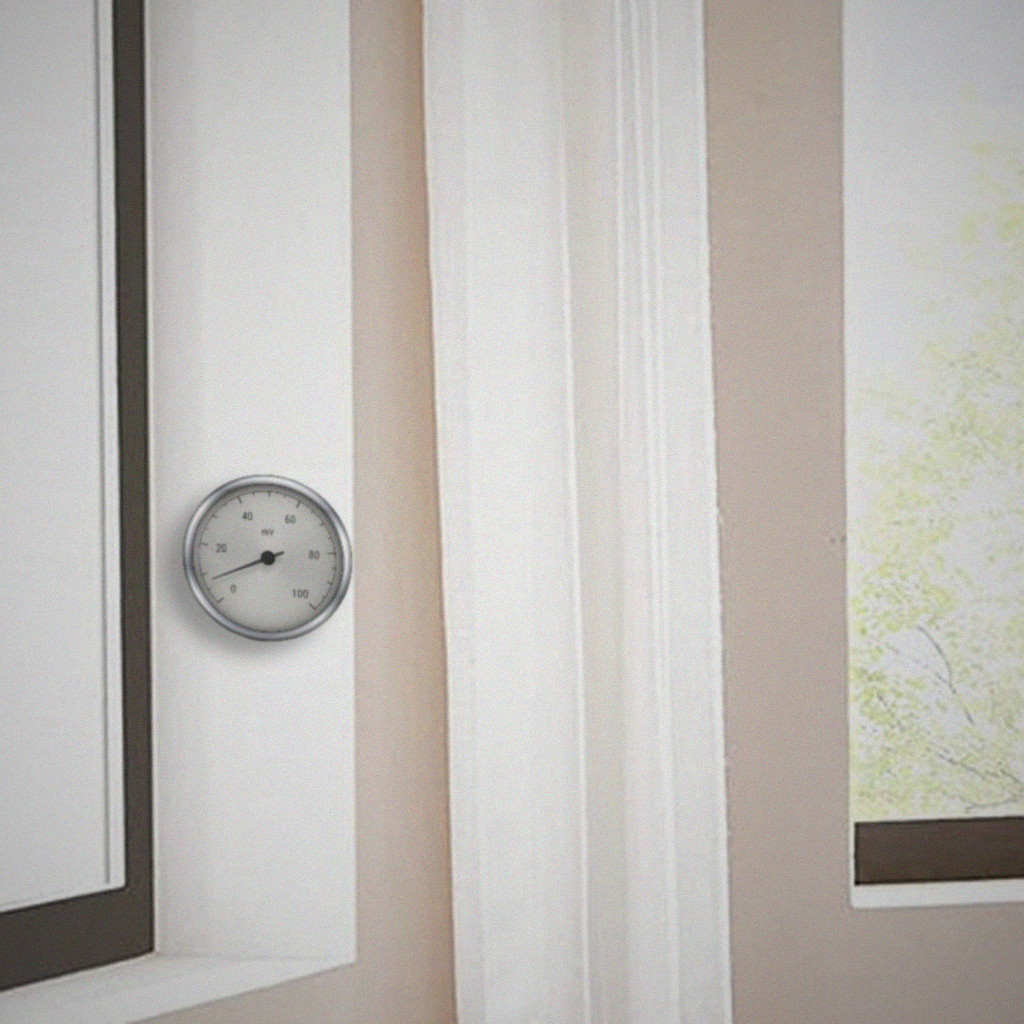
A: mV 7.5
